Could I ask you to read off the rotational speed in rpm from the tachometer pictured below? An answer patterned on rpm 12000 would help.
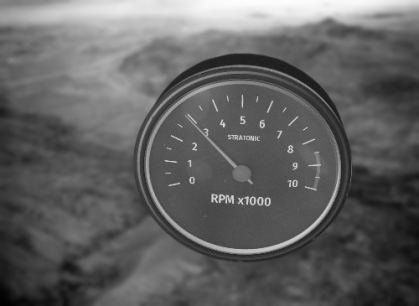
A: rpm 3000
